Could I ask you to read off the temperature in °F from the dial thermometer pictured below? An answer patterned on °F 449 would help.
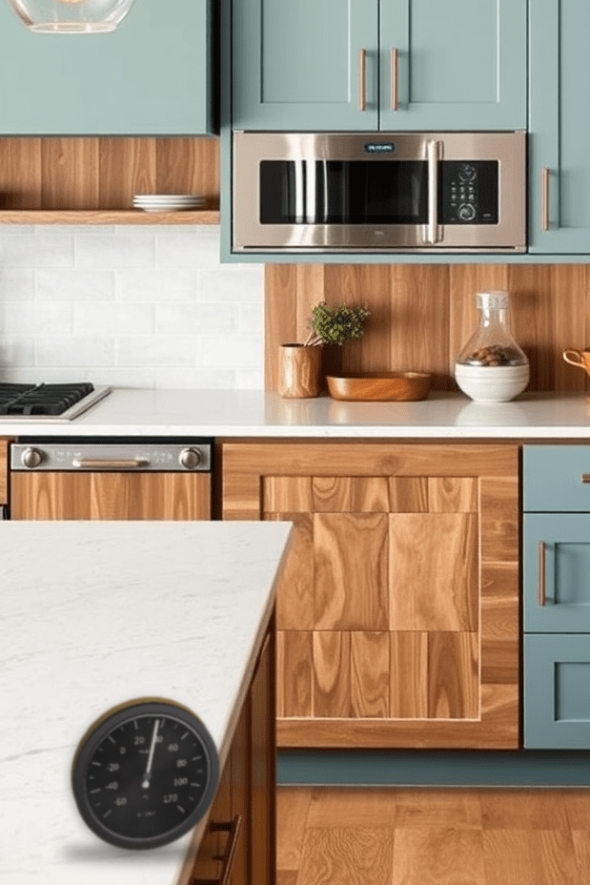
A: °F 35
